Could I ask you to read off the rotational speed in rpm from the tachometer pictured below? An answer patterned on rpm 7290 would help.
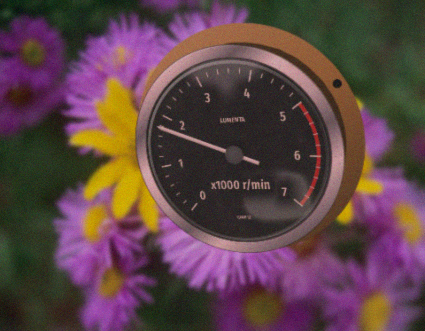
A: rpm 1800
